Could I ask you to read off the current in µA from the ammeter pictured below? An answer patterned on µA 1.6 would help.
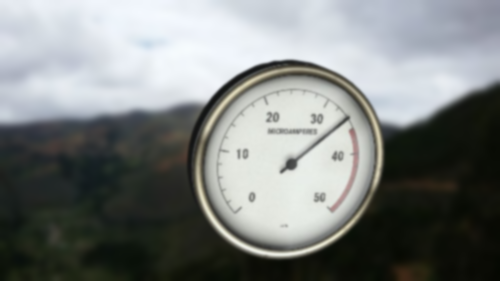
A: µA 34
